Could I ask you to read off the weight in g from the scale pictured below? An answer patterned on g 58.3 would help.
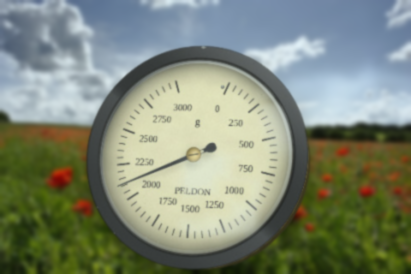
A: g 2100
